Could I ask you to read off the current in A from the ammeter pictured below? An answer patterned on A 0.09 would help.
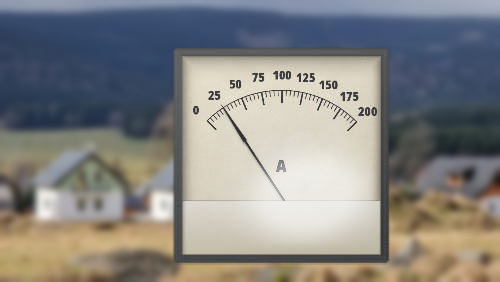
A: A 25
